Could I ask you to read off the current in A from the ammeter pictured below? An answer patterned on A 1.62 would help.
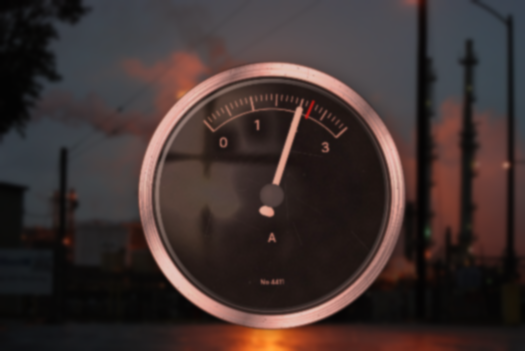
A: A 2
